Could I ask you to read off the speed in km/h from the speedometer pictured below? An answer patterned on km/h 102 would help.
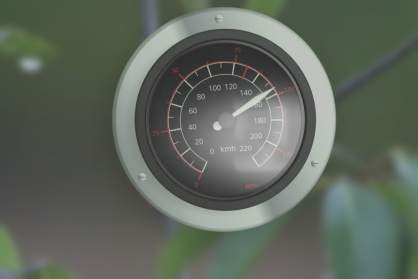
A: km/h 155
